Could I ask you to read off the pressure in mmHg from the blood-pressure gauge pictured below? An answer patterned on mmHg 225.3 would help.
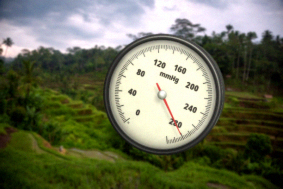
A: mmHg 280
